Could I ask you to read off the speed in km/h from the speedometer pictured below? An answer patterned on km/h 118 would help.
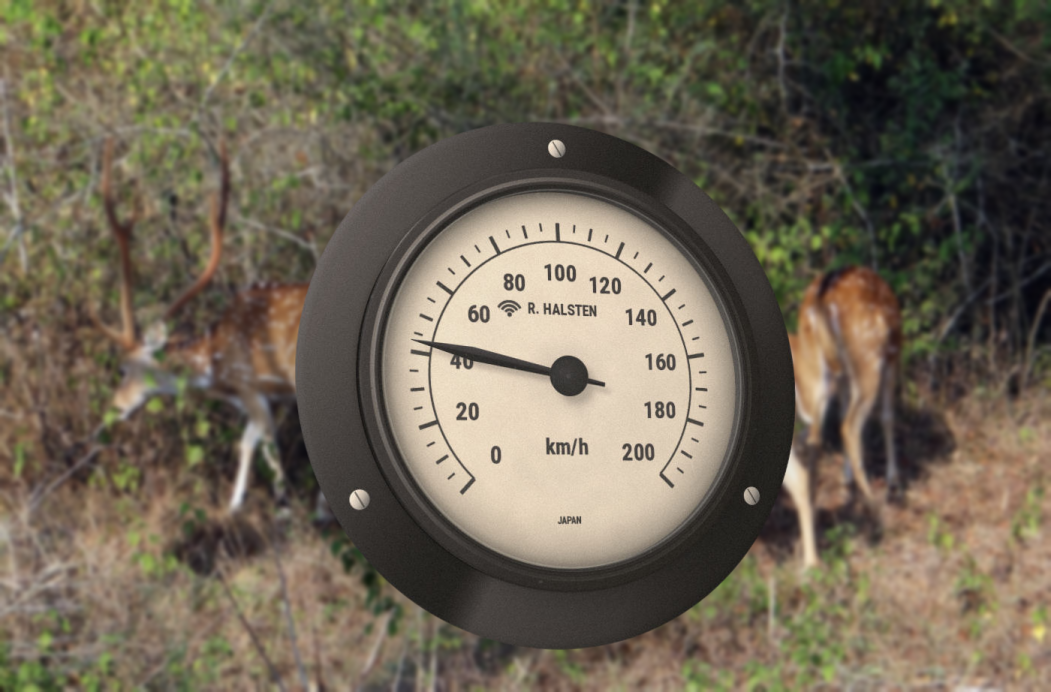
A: km/h 42.5
